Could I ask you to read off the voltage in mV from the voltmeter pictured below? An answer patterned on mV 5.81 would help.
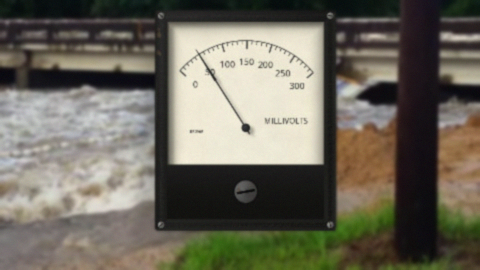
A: mV 50
